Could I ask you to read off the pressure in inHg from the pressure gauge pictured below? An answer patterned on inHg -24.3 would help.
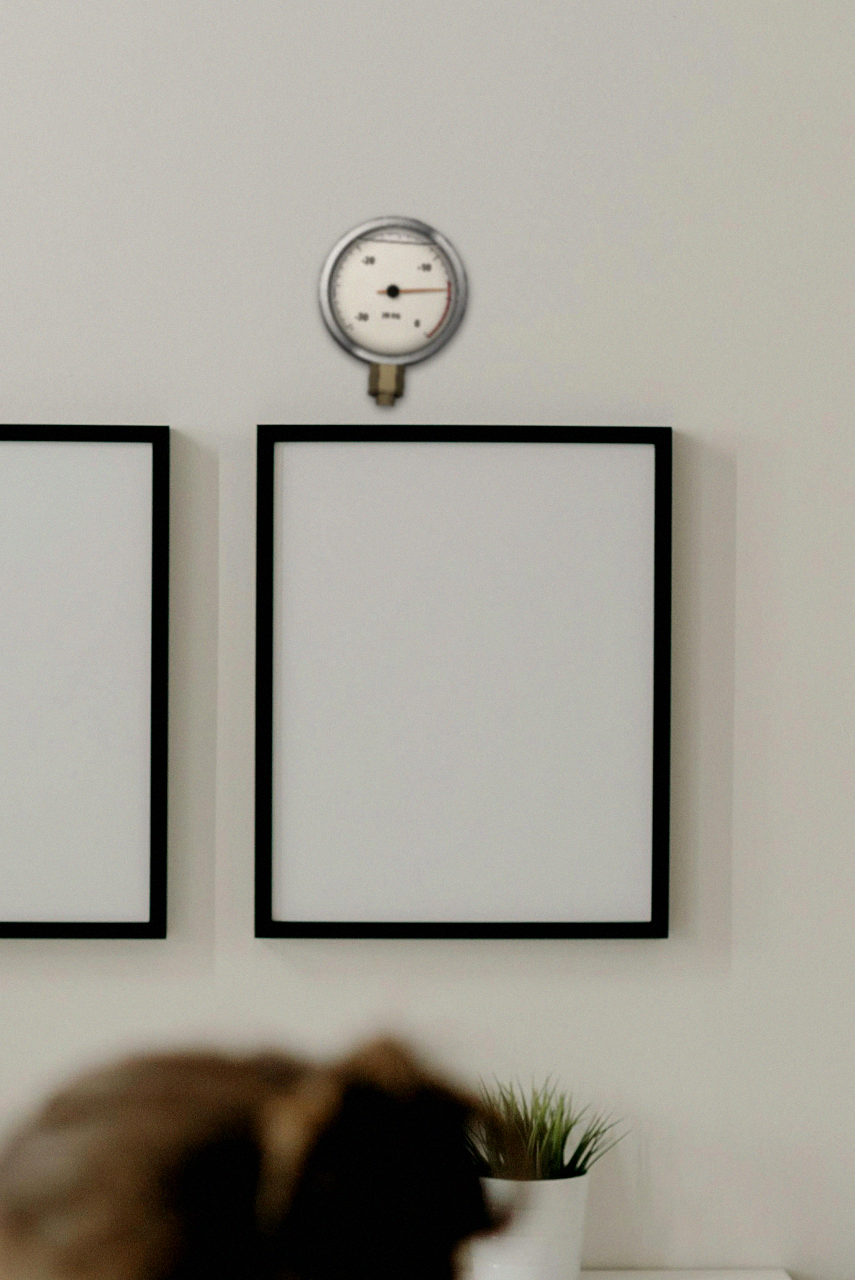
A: inHg -6
